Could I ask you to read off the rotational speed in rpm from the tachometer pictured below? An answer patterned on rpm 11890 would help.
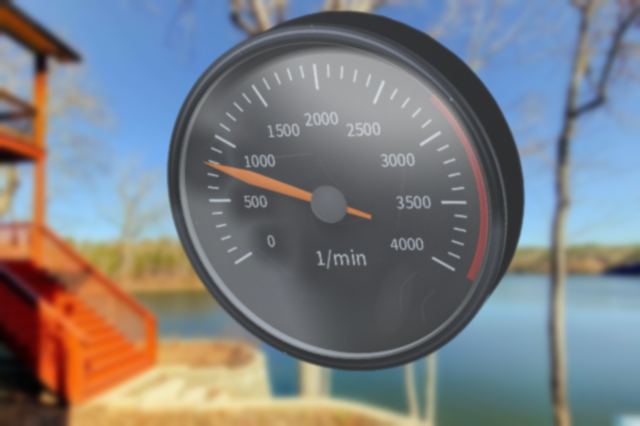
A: rpm 800
